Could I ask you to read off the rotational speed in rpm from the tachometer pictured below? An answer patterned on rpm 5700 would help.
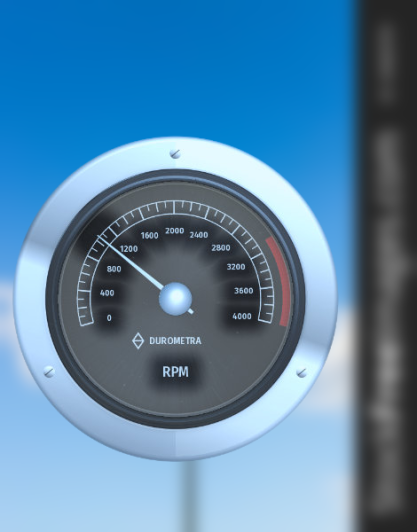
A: rpm 1050
